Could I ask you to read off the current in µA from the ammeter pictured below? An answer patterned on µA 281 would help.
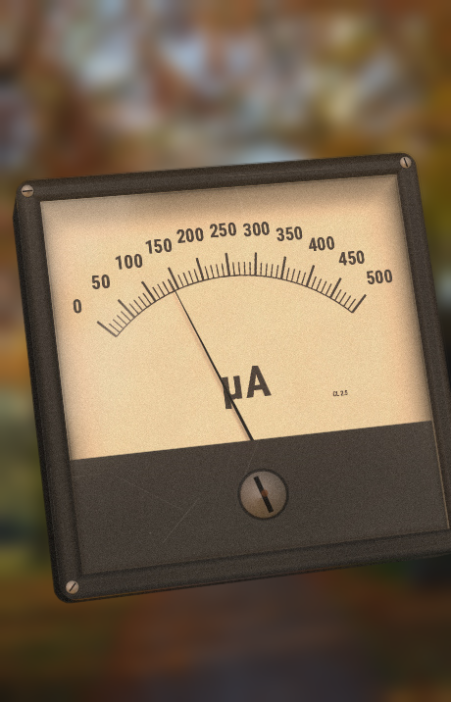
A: µA 140
